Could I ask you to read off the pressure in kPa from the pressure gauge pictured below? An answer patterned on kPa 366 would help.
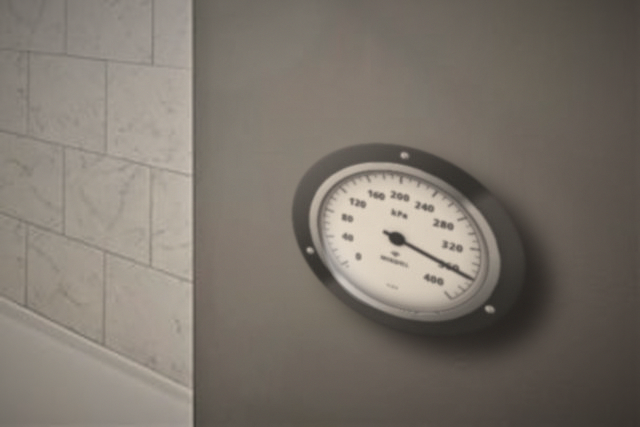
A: kPa 360
